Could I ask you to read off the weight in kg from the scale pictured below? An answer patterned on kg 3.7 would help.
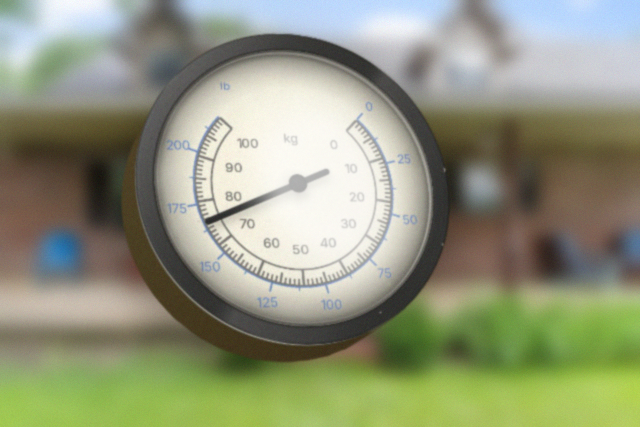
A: kg 75
